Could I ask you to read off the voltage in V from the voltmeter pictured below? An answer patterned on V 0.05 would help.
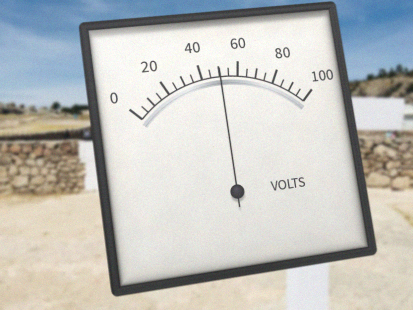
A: V 50
